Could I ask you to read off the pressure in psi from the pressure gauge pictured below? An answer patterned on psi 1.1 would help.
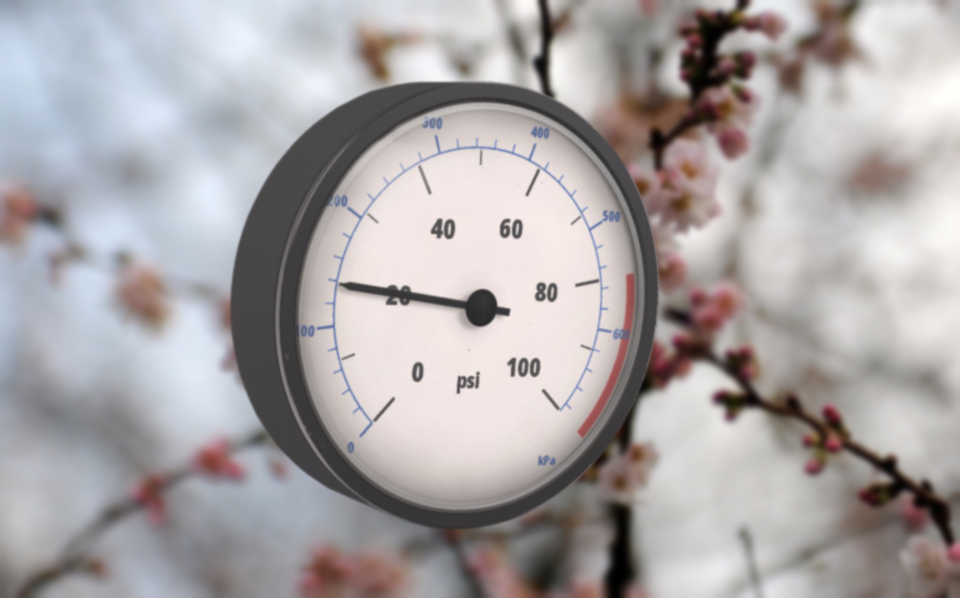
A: psi 20
